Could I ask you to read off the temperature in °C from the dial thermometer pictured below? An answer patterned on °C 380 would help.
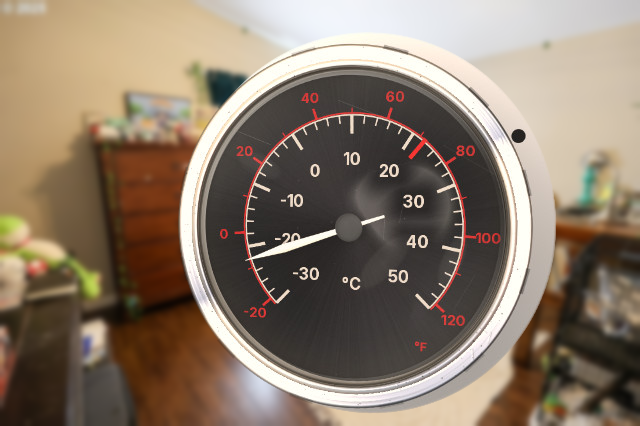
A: °C -22
